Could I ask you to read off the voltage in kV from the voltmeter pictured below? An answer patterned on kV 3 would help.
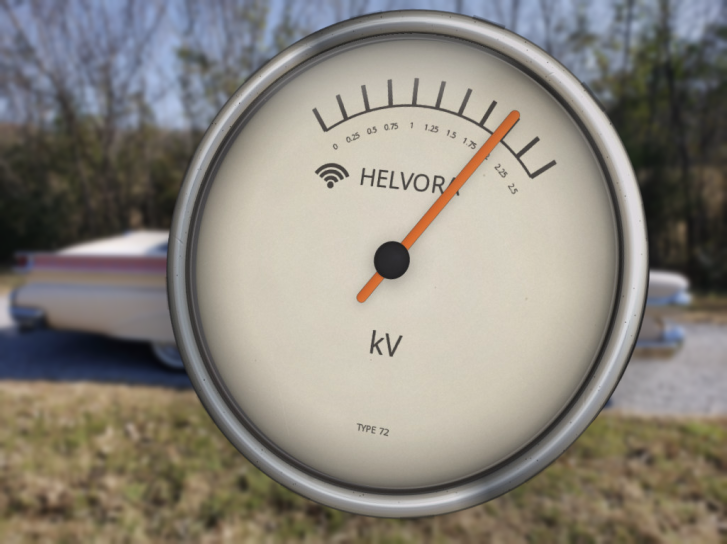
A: kV 2
